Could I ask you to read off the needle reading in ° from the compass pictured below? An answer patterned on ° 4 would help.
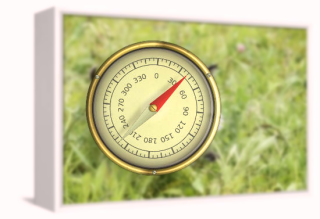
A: ° 40
